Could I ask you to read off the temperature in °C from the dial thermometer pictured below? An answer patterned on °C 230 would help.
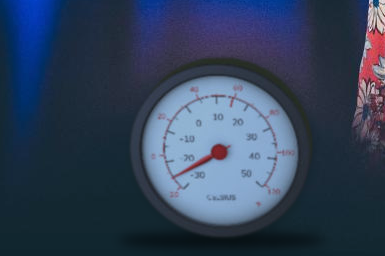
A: °C -25
